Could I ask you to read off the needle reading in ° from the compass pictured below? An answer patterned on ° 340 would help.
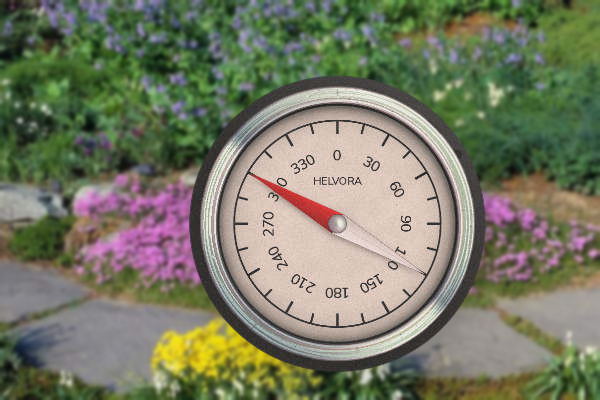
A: ° 300
